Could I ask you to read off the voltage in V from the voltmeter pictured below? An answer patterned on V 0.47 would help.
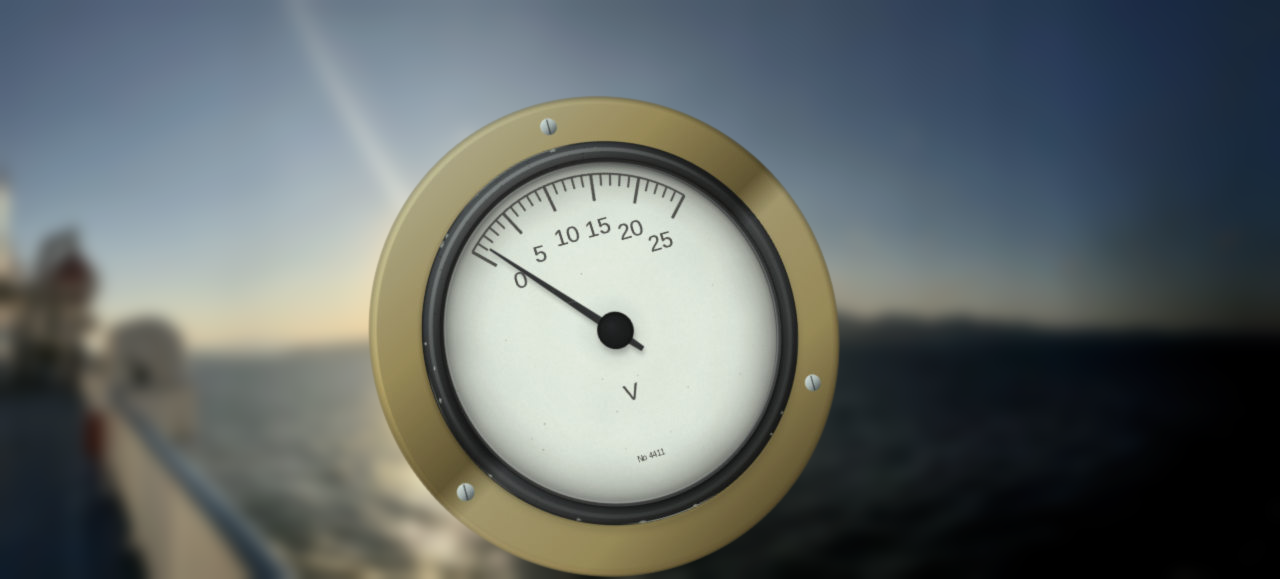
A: V 1
